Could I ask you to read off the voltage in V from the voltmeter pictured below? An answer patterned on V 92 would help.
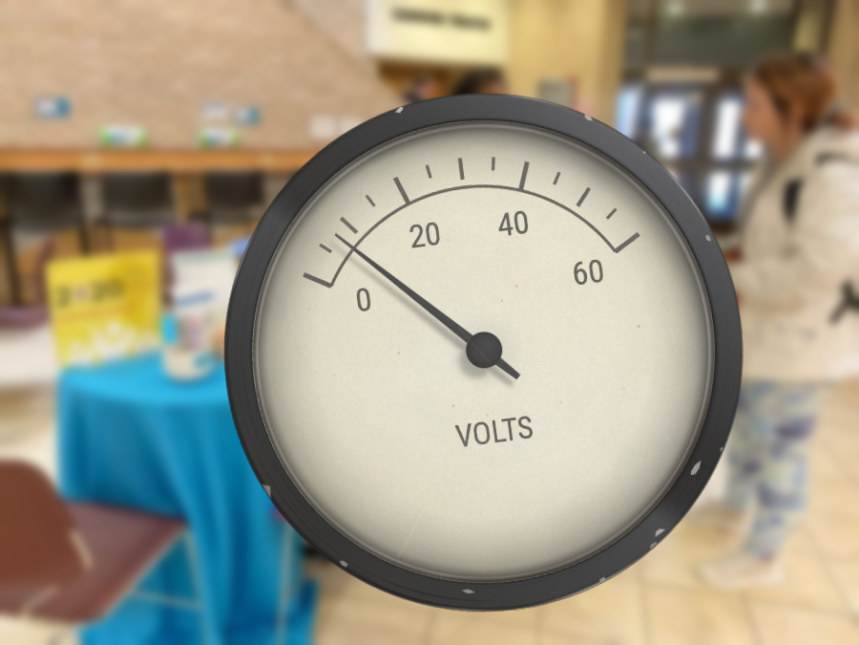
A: V 7.5
